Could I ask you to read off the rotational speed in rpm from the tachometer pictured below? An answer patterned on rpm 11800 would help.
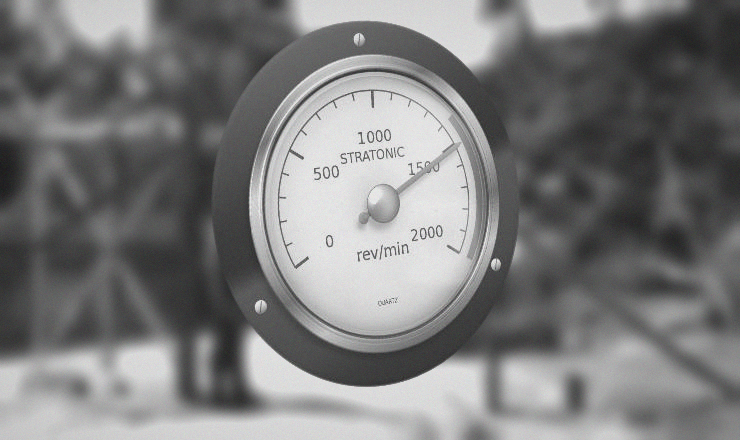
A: rpm 1500
